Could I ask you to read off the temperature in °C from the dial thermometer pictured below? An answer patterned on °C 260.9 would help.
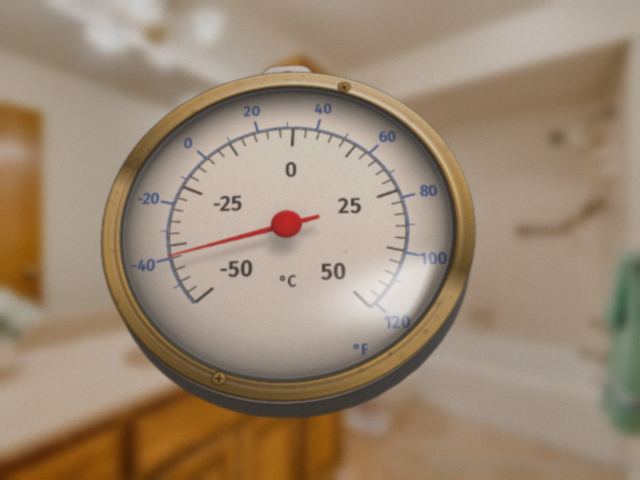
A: °C -40
